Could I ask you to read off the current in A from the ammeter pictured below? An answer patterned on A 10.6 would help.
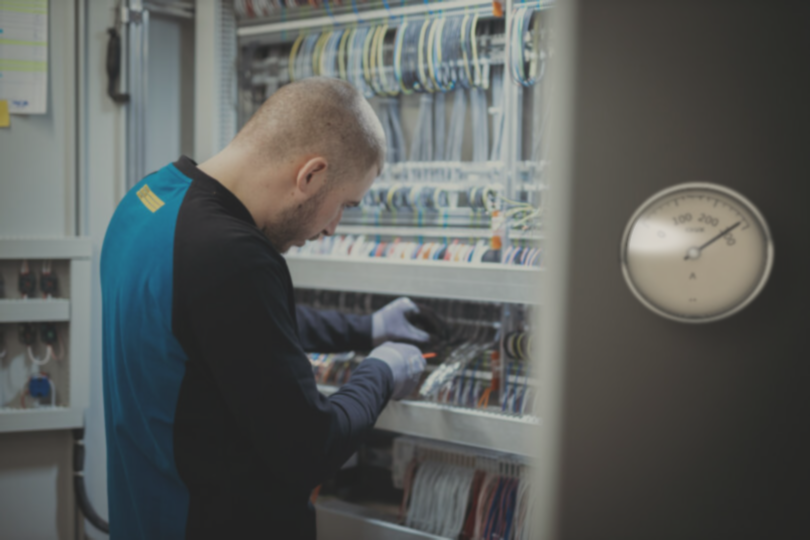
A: A 280
